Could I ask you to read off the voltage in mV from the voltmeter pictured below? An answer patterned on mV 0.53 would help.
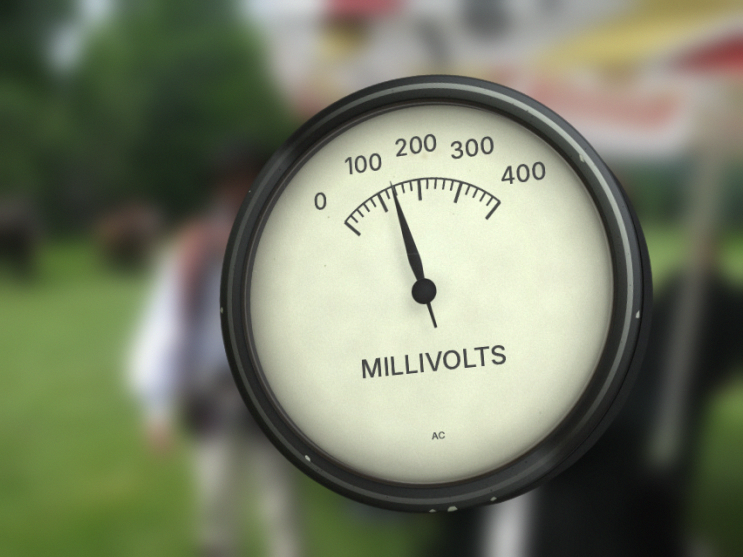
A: mV 140
